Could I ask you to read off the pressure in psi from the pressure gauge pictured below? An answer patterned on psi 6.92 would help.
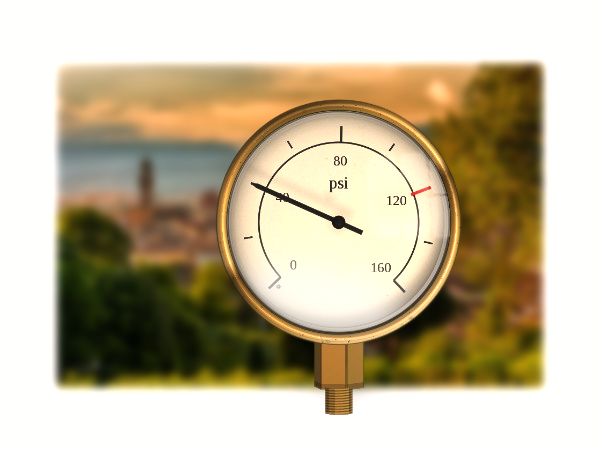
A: psi 40
